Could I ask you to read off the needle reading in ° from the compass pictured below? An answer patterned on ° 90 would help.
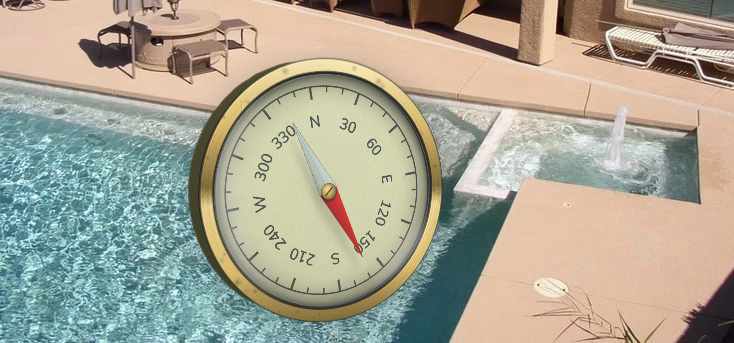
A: ° 160
